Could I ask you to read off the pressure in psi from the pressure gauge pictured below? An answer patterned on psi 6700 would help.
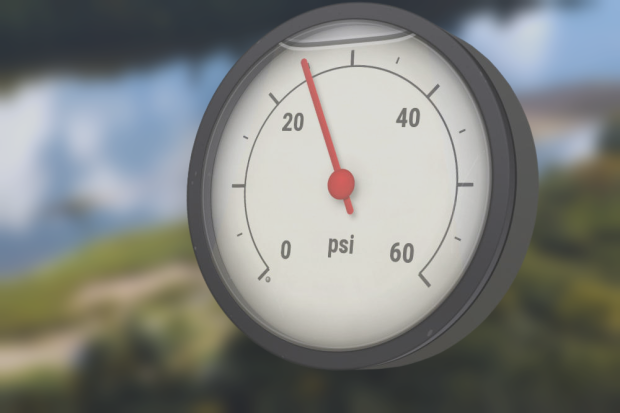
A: psi 25
